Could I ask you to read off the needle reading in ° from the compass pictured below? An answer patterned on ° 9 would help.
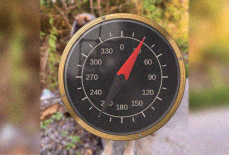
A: ° 30
